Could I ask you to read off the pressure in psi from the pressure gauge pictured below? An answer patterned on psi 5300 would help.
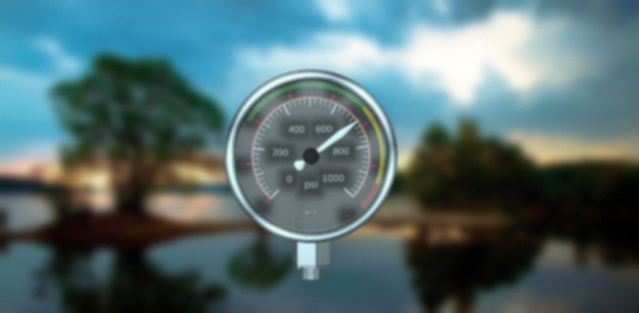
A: psi 700
